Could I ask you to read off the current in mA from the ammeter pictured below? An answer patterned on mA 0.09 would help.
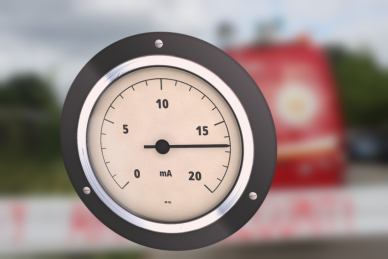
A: mA 16.5
